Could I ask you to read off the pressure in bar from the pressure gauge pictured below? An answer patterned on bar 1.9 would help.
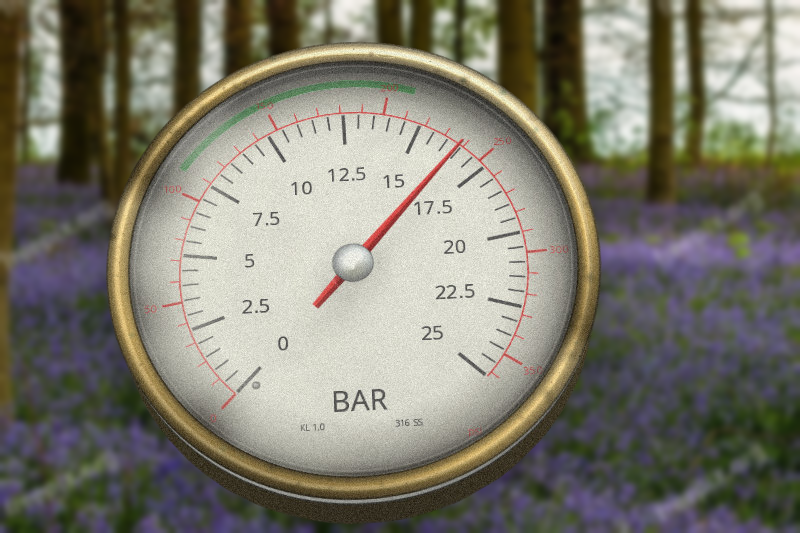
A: bar 16.5
